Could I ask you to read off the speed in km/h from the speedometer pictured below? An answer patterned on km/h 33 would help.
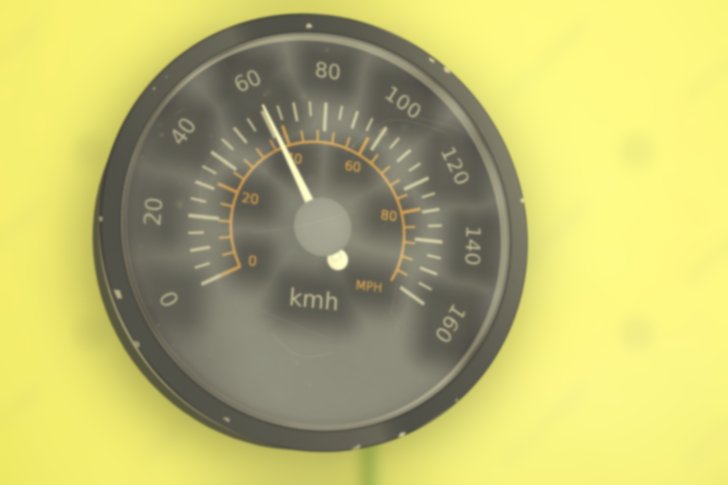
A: km/h 60
